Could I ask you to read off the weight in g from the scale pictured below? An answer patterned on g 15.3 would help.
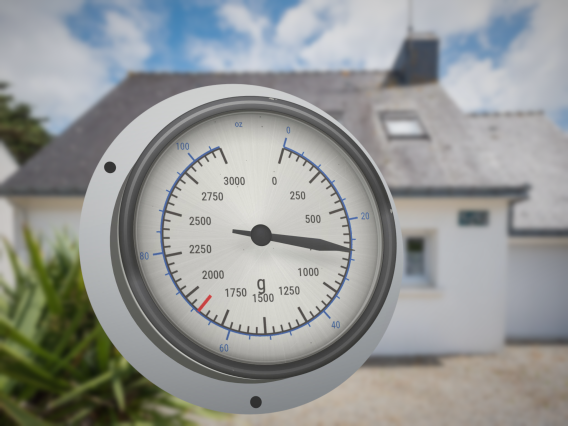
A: g 750
